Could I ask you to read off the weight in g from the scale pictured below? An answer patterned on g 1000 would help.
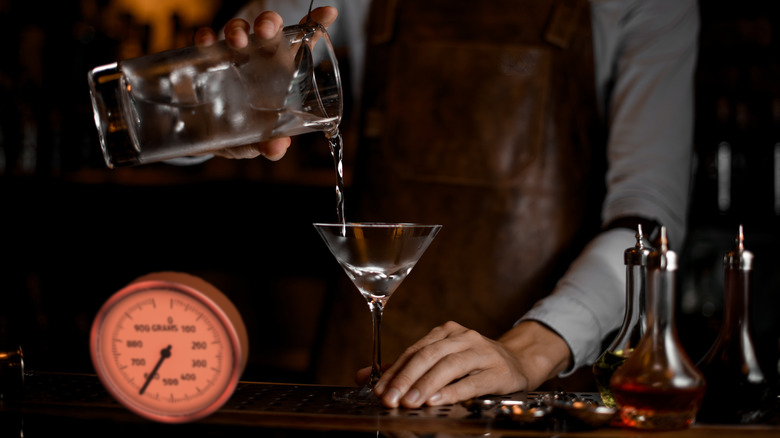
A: g 600
